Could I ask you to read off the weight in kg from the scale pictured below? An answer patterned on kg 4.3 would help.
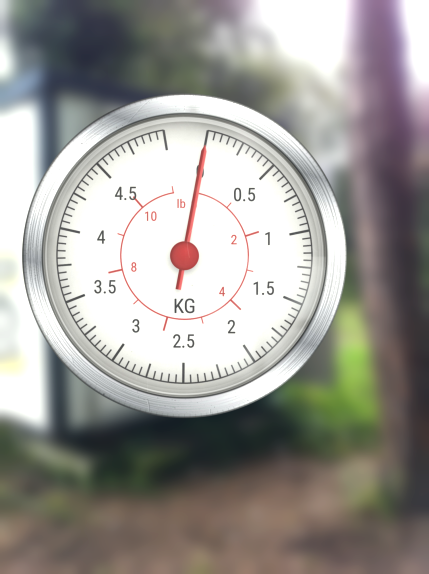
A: kg 0
